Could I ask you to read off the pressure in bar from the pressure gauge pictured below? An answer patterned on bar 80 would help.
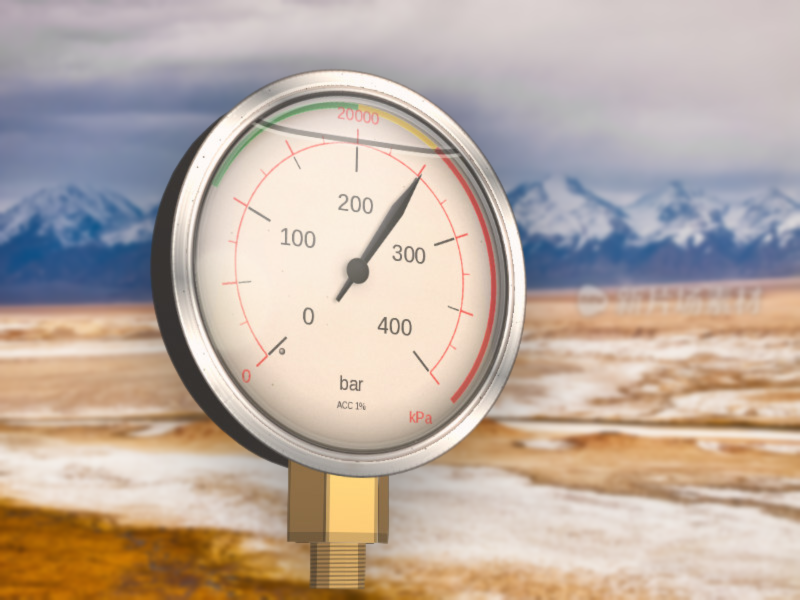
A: bar 250
